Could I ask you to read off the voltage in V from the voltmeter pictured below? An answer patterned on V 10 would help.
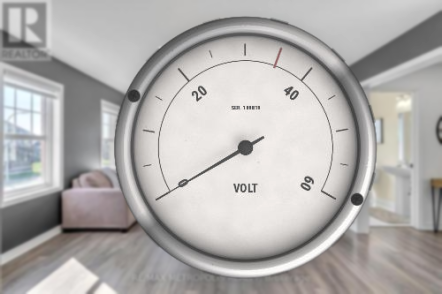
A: V 0
